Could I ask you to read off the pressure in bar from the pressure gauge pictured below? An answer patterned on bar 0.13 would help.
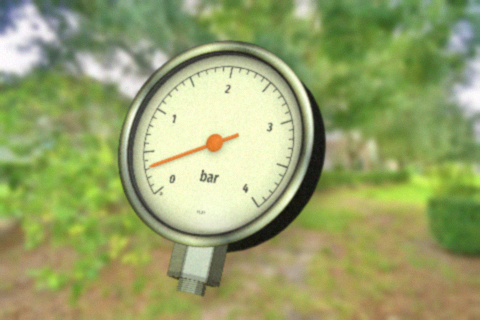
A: bar 0.3
